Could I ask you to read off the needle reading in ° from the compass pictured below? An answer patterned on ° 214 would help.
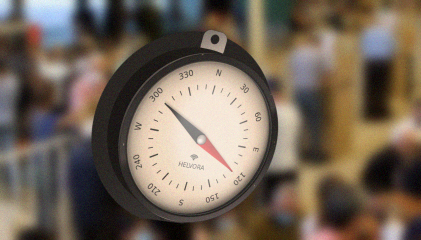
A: ° 120
